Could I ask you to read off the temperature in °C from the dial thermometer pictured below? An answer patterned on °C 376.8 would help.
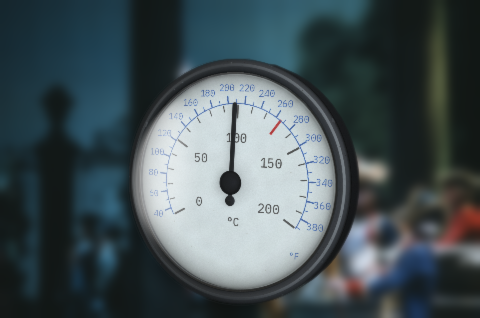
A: °C 100
